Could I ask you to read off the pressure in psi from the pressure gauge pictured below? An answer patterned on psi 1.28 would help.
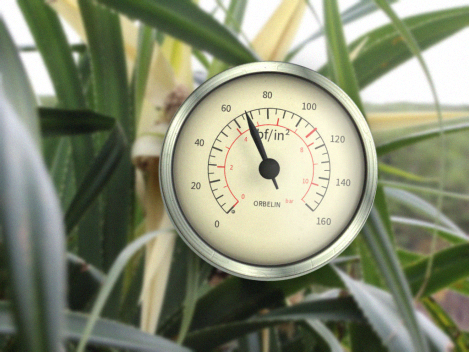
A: psi 67.5
